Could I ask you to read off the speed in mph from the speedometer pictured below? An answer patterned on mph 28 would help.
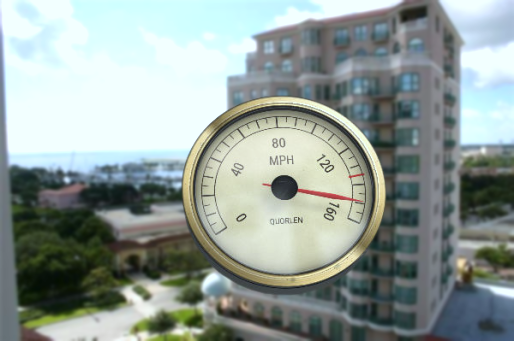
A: mph 150
